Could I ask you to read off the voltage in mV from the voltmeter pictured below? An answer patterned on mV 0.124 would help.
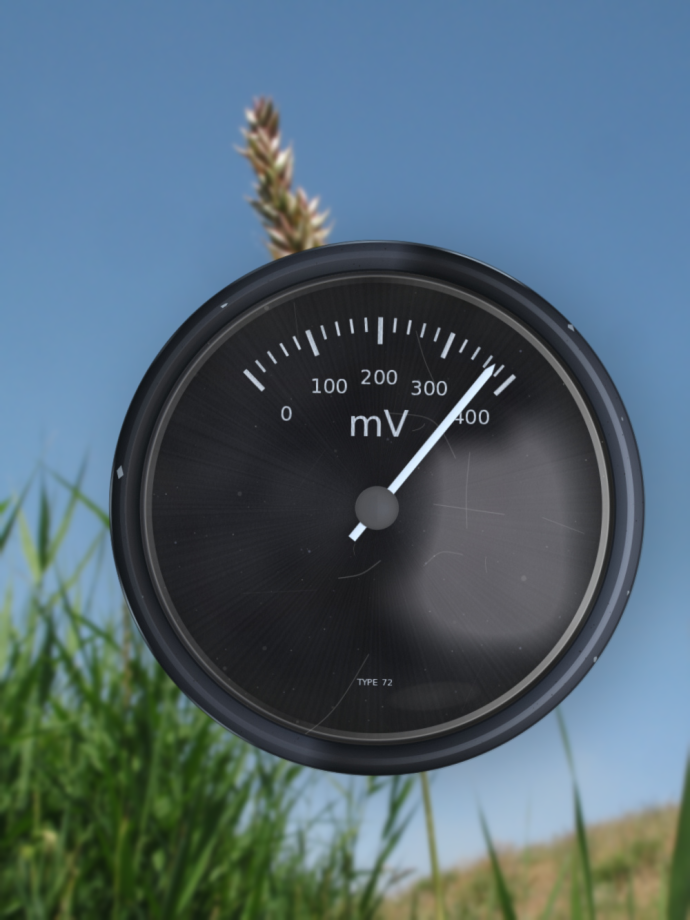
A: mV 370
